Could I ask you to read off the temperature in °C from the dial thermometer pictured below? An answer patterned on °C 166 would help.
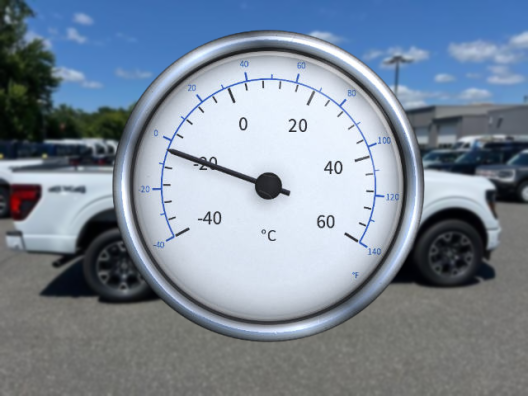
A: °C -20
